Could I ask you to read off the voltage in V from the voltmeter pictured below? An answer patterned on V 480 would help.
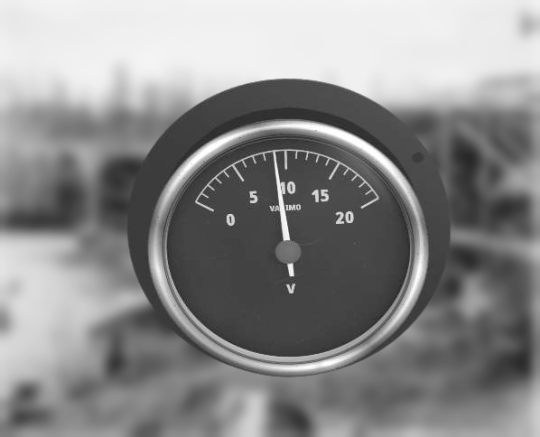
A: V 9
